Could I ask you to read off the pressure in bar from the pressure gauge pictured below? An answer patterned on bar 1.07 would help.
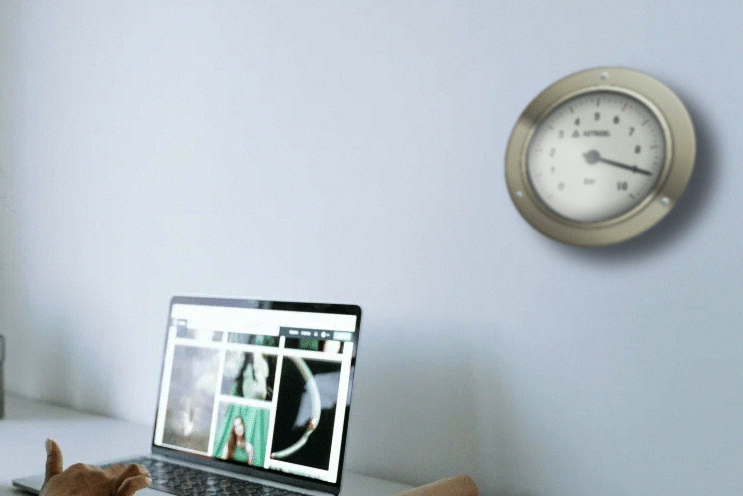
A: bar 9
